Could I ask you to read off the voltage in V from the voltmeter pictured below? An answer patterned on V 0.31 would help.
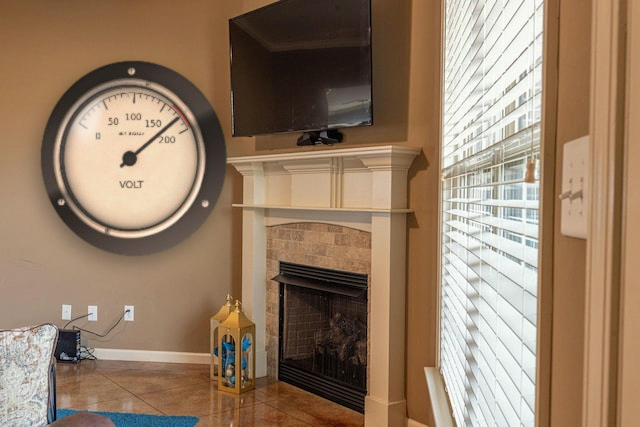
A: V 180
